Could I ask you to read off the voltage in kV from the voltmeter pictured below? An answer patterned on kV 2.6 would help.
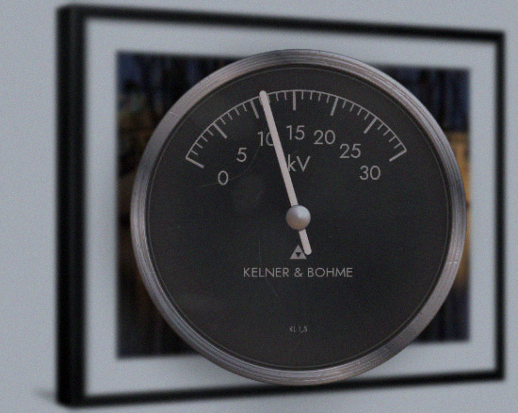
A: kV 11.5
